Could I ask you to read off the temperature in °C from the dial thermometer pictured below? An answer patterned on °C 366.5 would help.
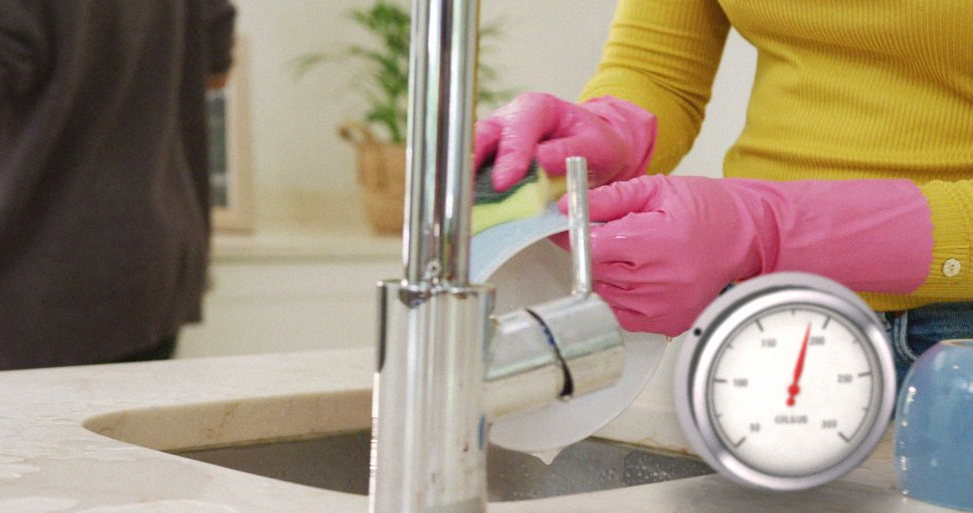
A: °C 187.5
